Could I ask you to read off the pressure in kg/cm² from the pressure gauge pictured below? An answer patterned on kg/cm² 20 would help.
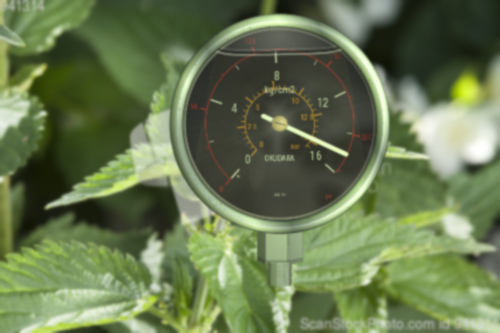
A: kg/cm² 15
